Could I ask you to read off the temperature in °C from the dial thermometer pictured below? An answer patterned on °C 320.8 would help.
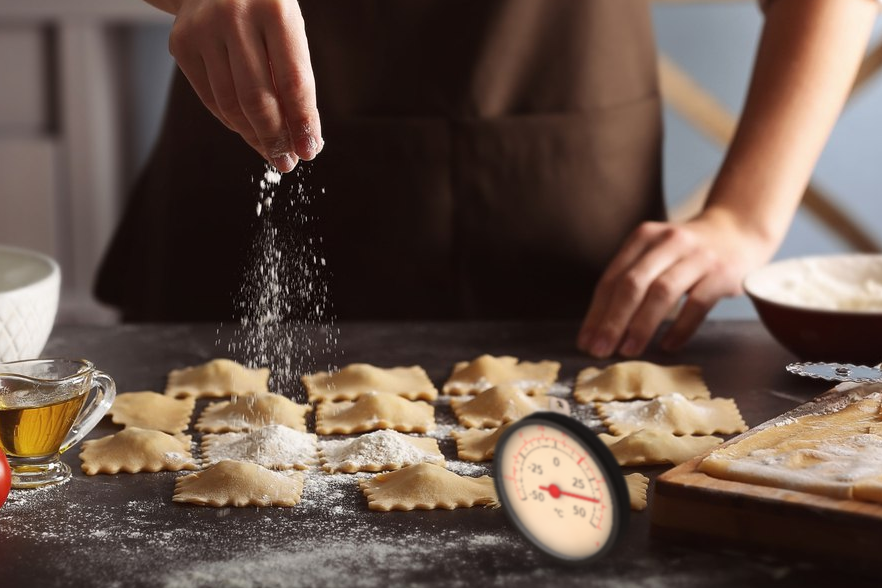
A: °C 35
